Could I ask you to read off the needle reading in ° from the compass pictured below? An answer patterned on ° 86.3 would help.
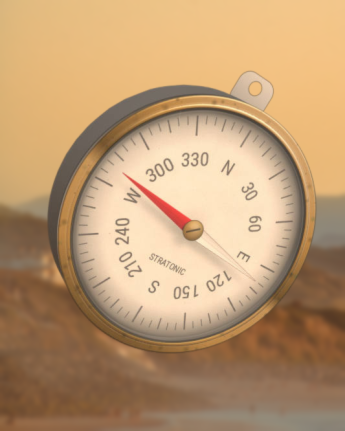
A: ° 280
